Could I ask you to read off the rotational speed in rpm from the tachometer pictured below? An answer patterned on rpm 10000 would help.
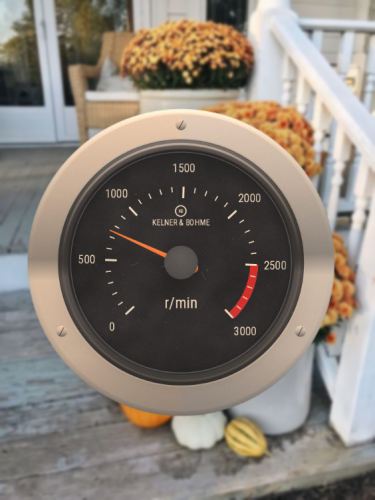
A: rpm 750
